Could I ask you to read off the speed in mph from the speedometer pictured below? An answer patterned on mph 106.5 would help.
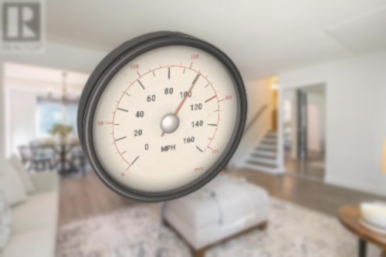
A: mph 100
